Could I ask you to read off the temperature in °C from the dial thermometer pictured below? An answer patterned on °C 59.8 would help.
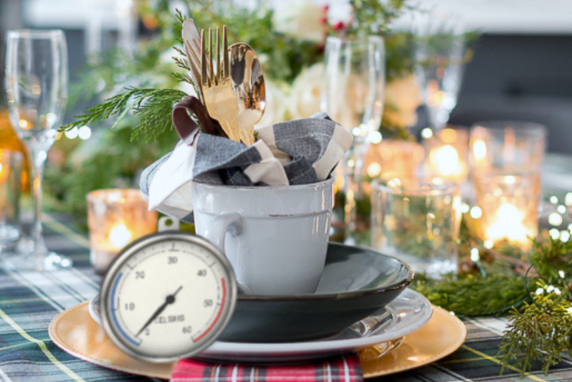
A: °C 2
